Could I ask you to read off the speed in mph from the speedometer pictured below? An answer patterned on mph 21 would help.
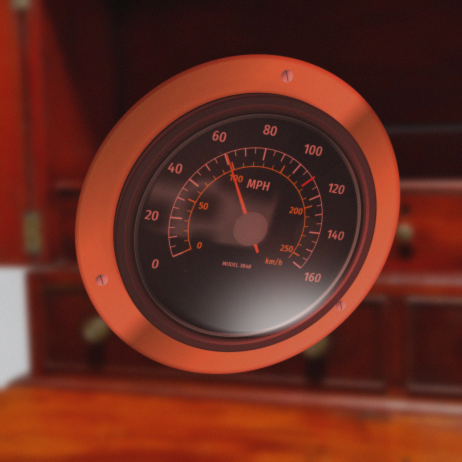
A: mph 60
